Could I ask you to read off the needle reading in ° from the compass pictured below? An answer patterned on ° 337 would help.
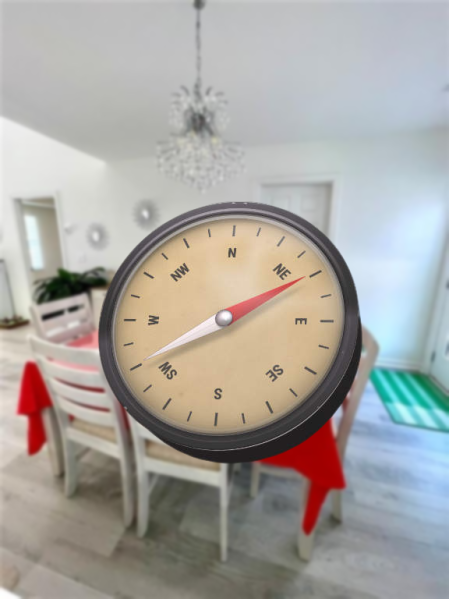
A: ° 60
